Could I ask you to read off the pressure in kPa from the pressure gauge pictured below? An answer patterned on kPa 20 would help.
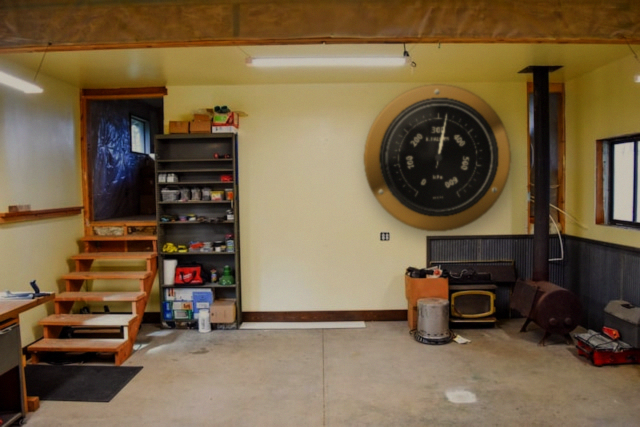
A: kPa 320
